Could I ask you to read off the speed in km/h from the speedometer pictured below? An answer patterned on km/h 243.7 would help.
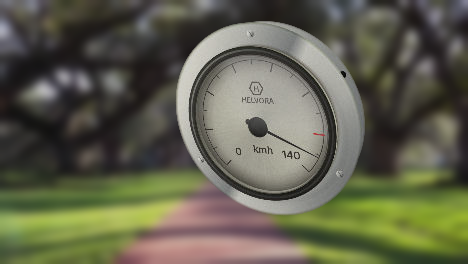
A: km/h 130
